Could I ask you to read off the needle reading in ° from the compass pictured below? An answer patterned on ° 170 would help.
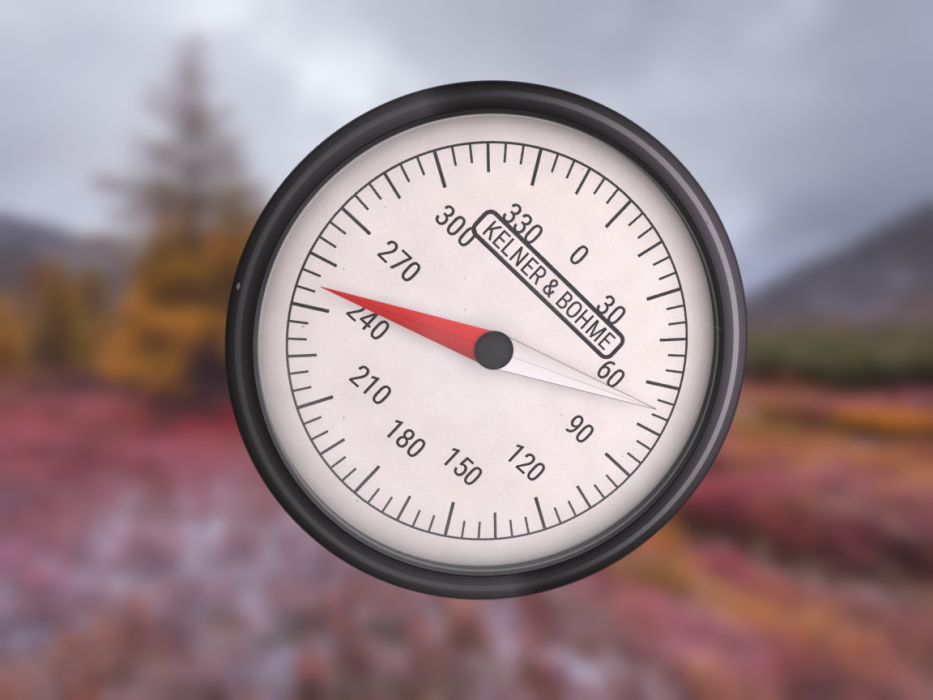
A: ° 247.5
